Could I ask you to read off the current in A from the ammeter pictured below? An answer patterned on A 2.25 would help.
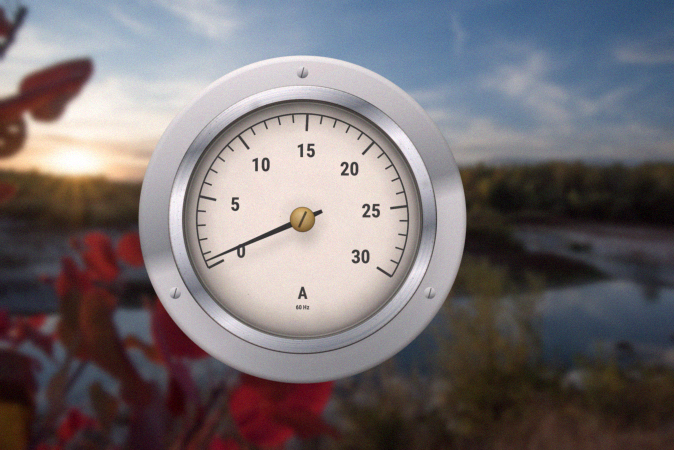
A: A 0.5
